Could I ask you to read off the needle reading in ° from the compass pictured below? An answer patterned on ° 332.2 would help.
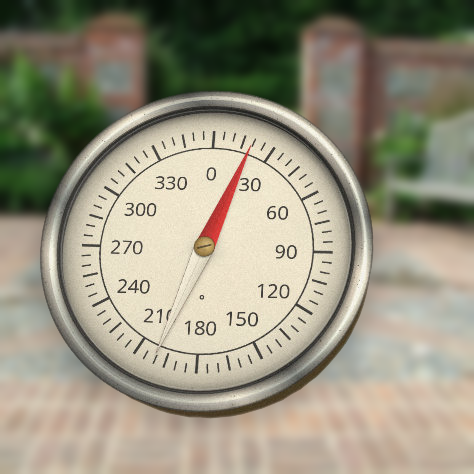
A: ° 20
